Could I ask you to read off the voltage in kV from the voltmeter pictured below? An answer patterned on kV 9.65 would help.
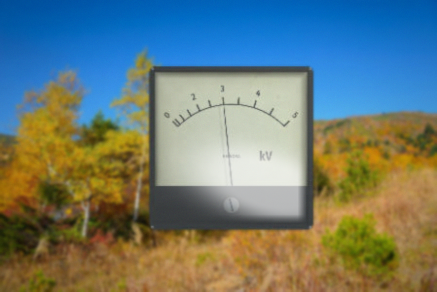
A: kV 3
